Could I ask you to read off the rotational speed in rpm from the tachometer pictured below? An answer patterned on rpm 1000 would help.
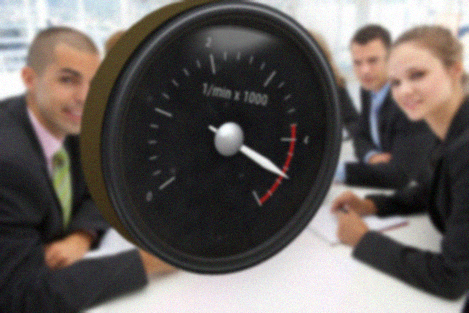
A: rpm 4500
